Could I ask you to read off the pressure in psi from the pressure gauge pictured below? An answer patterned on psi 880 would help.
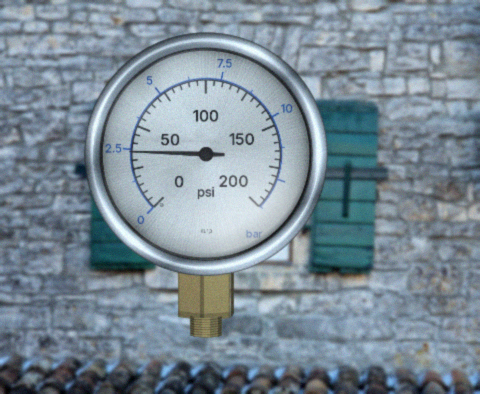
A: psi 35
